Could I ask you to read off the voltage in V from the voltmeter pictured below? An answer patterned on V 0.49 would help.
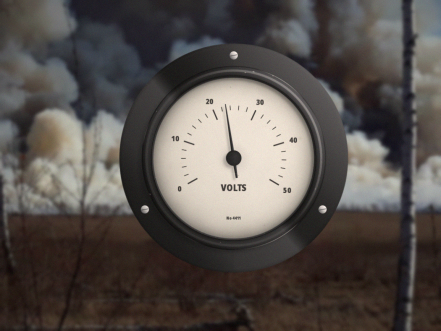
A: V 23
